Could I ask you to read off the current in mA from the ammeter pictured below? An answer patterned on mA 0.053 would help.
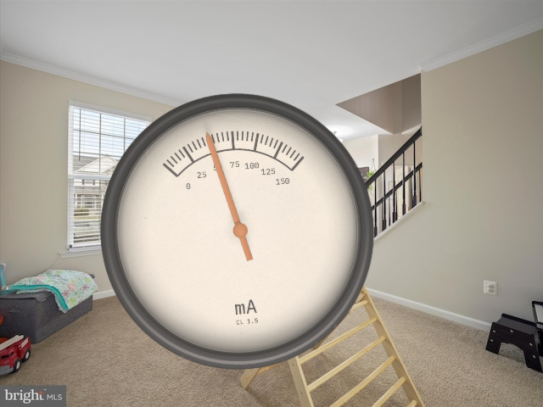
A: mA 50
